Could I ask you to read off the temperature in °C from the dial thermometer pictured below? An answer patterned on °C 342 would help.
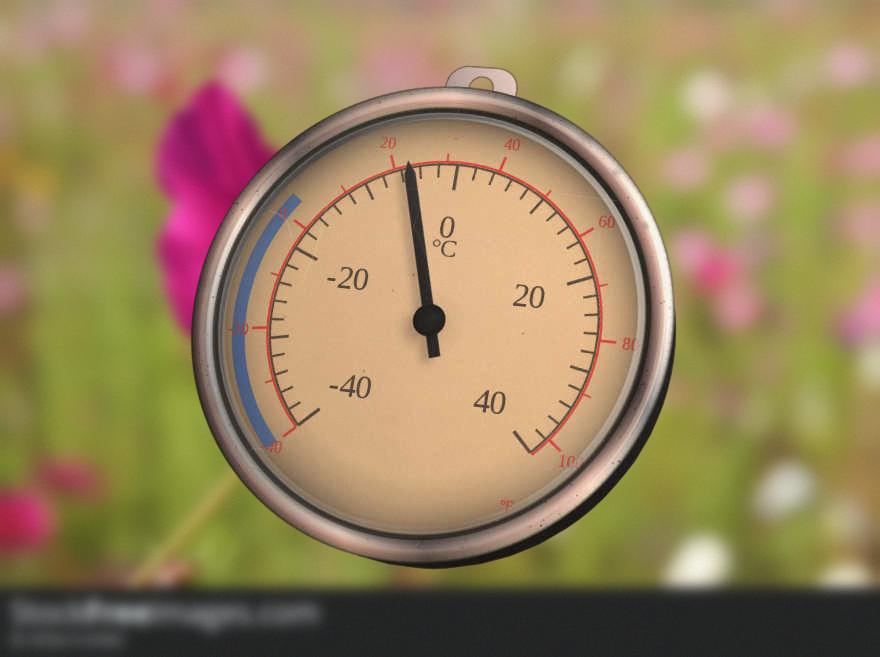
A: °C -5
